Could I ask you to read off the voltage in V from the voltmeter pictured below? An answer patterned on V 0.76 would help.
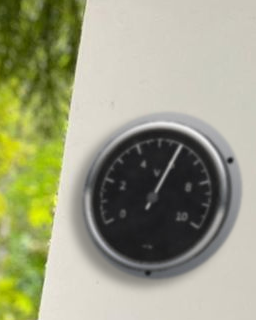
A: V 6
